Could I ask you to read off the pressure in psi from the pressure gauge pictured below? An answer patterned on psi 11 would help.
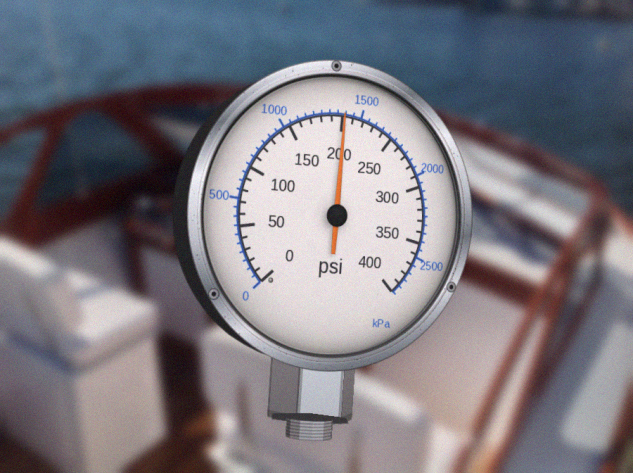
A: psi 200
